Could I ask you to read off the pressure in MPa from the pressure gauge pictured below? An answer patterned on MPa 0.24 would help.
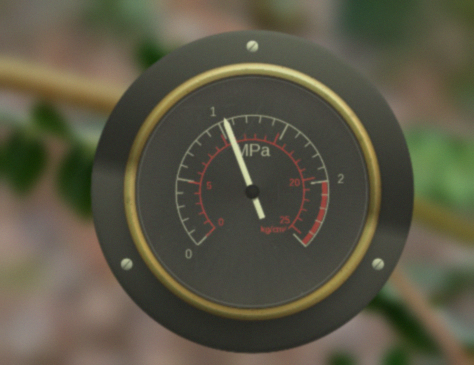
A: MPa 1.05
